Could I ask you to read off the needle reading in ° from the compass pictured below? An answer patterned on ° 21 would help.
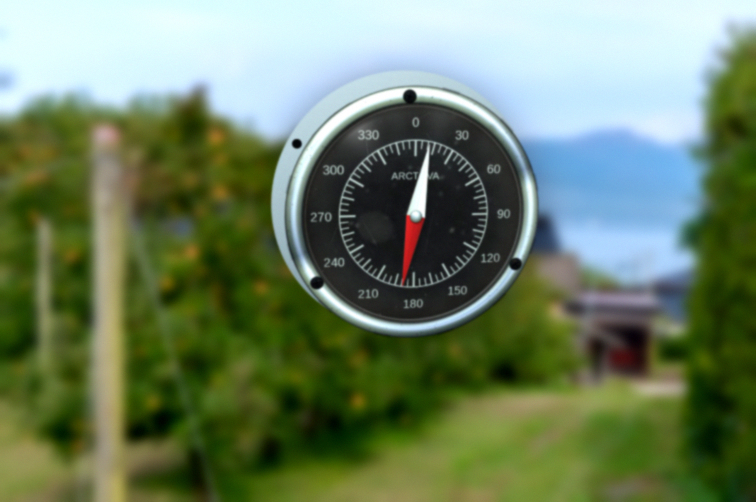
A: ° 190
